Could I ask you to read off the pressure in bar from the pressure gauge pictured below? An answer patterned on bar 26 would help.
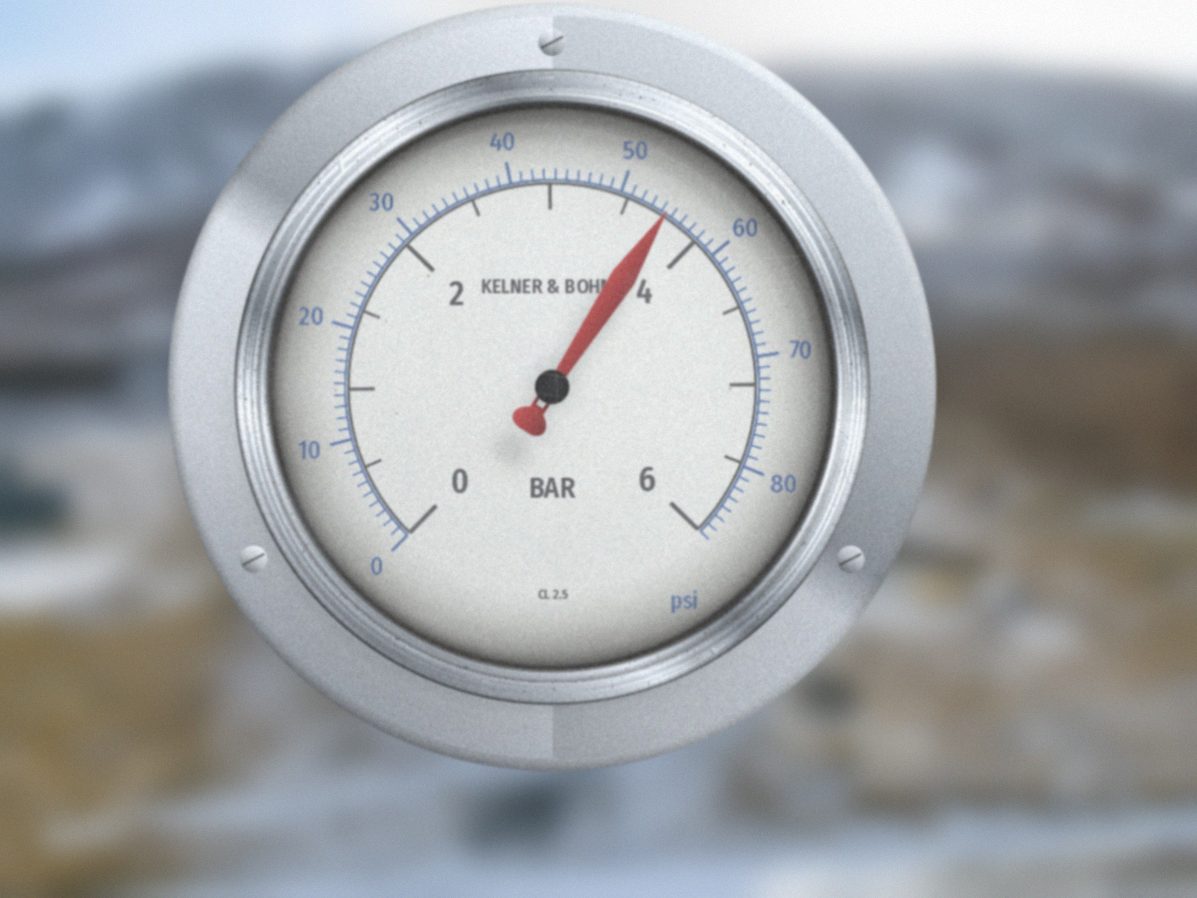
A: bar 3.75
